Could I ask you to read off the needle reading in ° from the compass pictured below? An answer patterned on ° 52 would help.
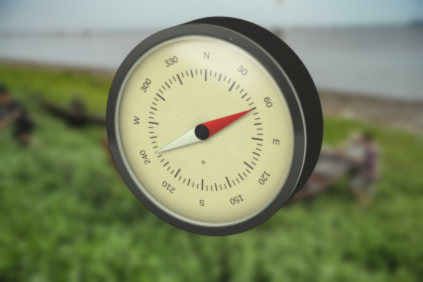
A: ° 60
